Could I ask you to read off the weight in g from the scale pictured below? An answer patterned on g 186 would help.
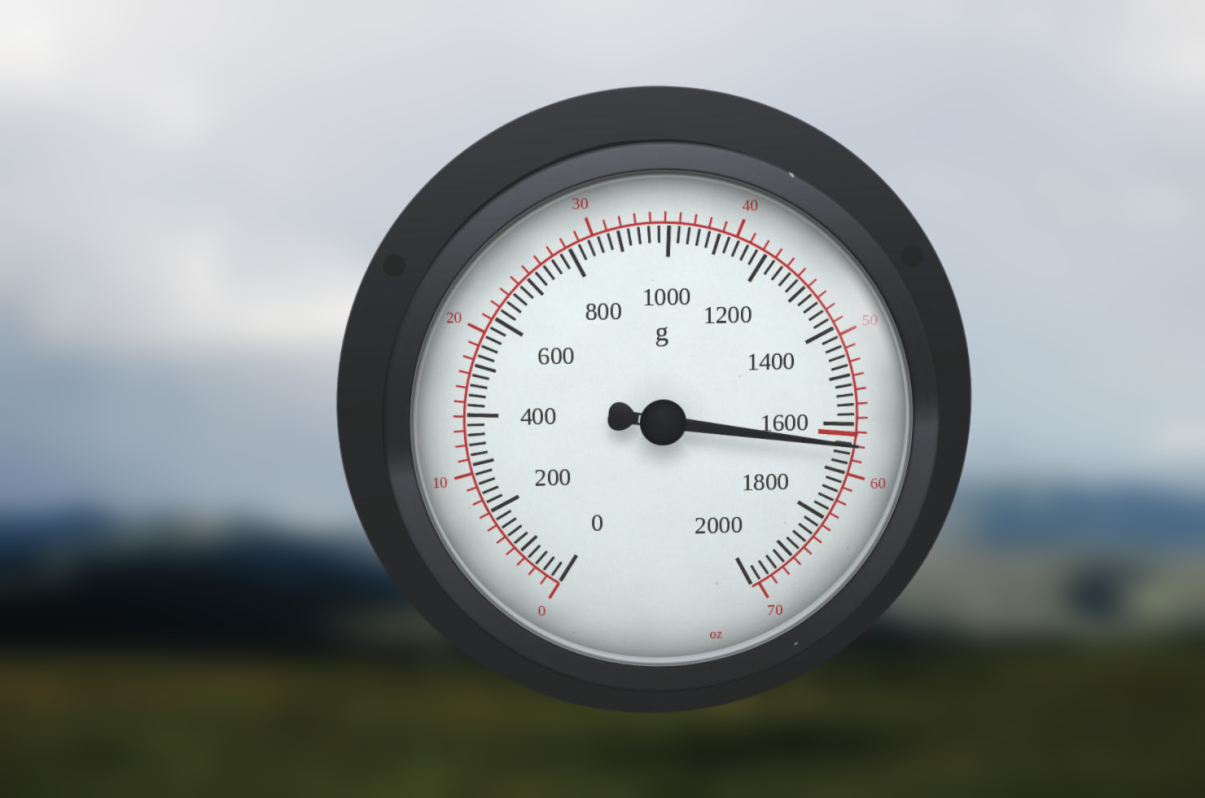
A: g 1640
